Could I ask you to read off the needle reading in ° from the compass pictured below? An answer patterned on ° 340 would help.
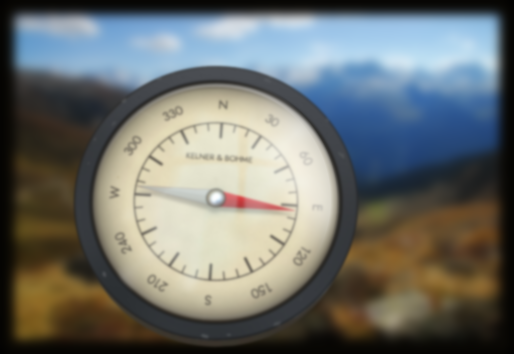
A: ° 95
